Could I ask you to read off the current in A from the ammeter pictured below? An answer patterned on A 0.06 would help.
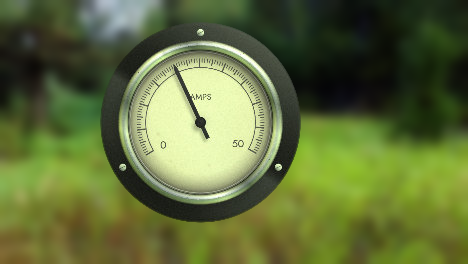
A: A 20
